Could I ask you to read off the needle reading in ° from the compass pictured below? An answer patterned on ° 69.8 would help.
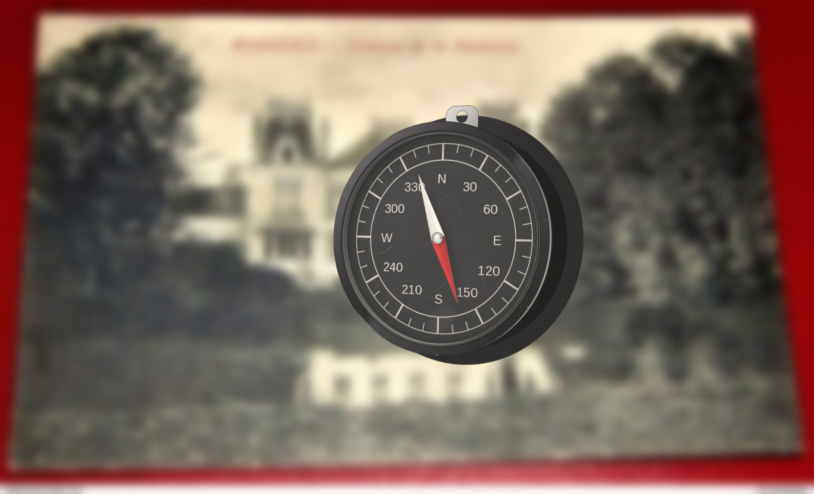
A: ° 160
